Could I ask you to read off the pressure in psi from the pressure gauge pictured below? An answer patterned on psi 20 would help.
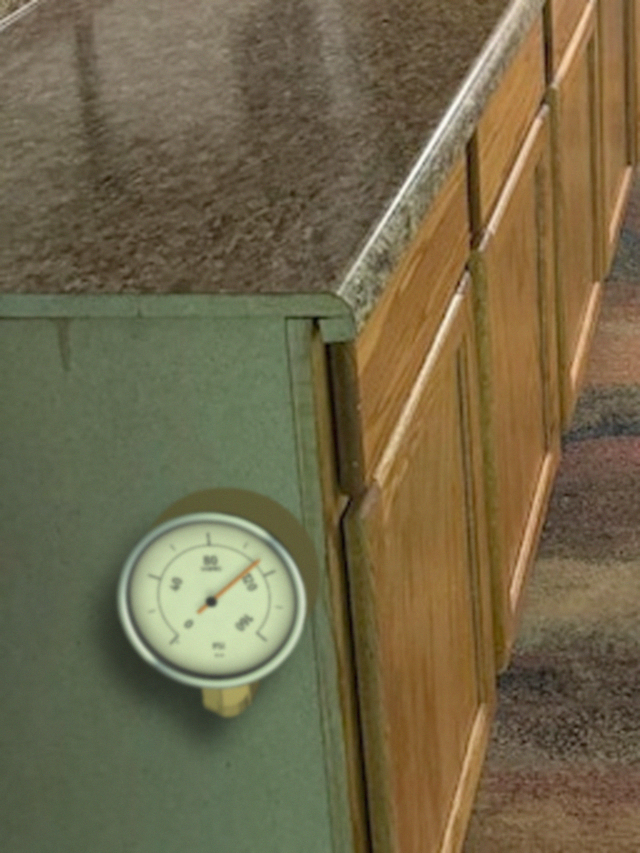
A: psi 110
